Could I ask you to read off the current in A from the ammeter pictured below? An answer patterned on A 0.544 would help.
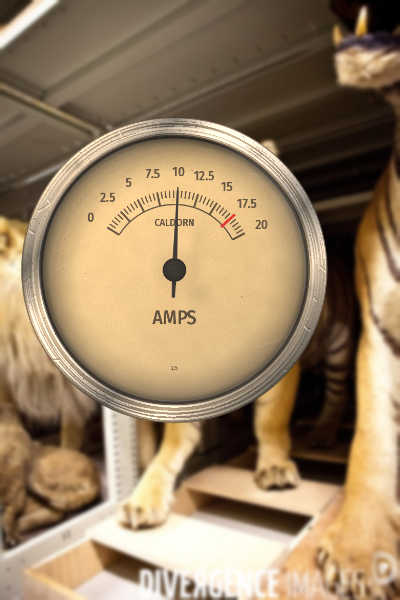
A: A 10
